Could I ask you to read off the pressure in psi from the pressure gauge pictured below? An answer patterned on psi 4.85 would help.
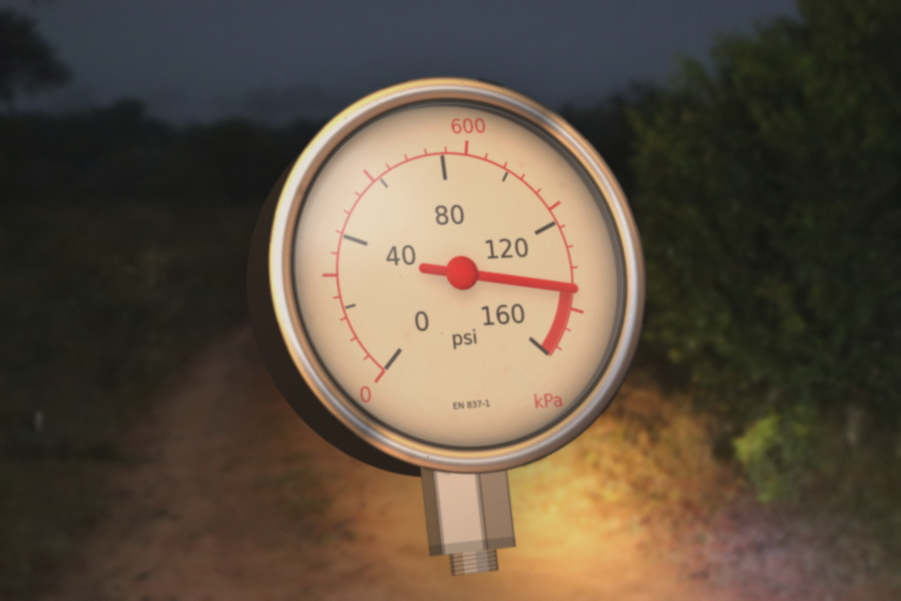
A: psi 140
